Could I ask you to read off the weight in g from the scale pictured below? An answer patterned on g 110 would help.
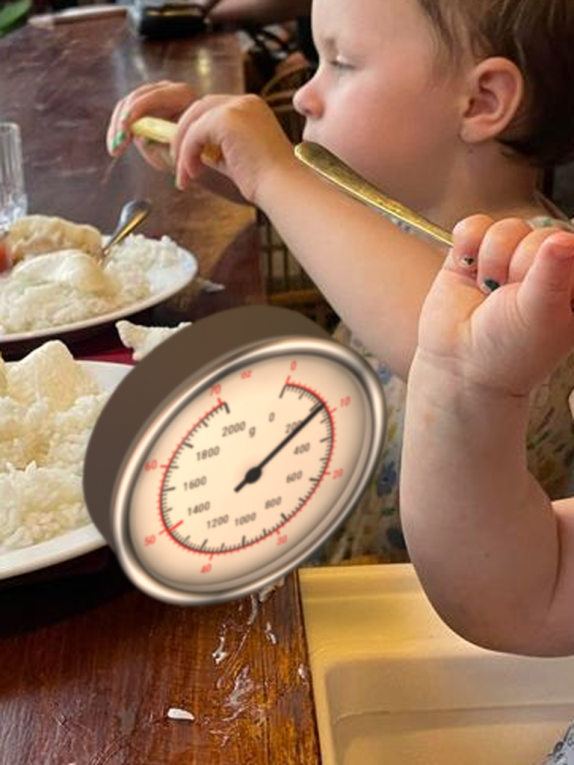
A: g 200
